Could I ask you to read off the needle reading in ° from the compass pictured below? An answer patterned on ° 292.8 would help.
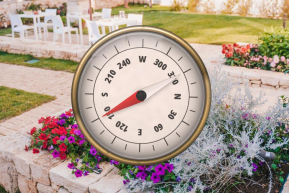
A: ° 150
